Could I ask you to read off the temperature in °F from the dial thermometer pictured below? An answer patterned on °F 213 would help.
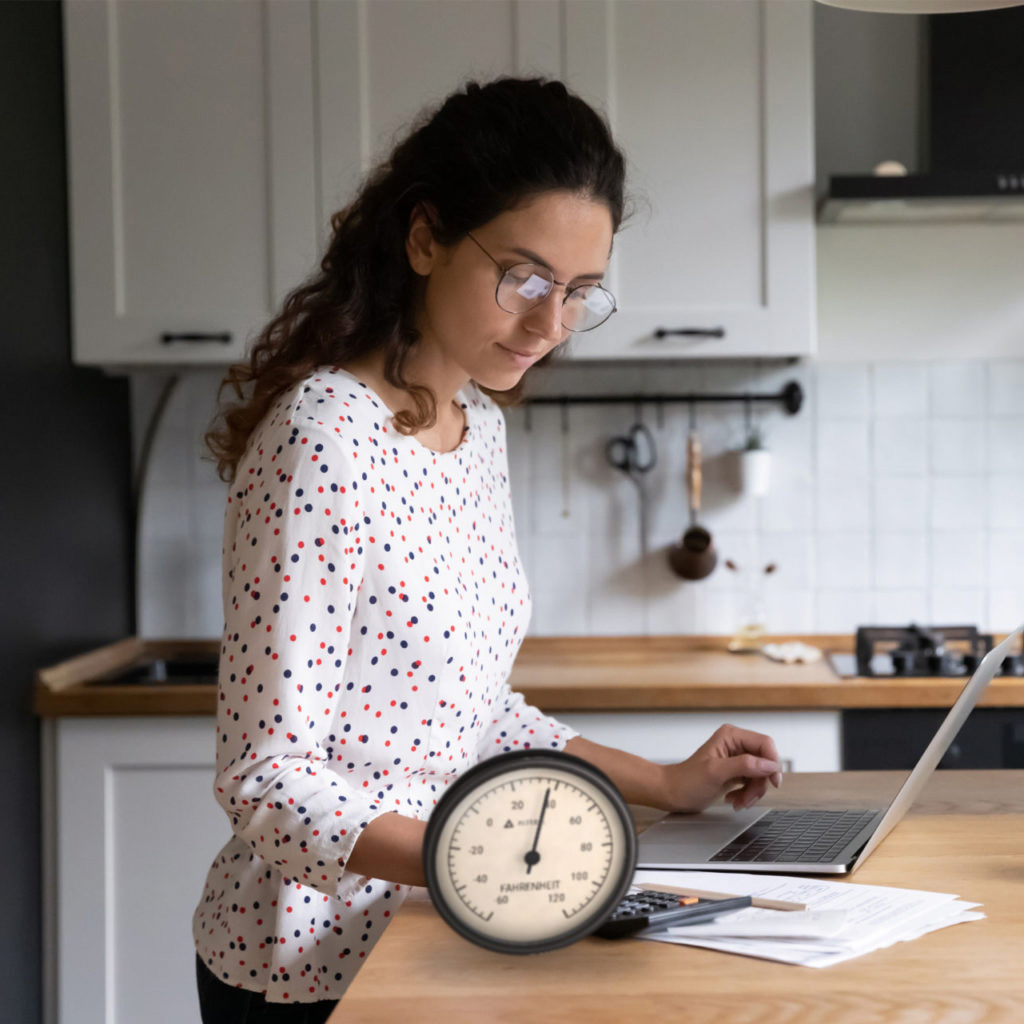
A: °F 36
